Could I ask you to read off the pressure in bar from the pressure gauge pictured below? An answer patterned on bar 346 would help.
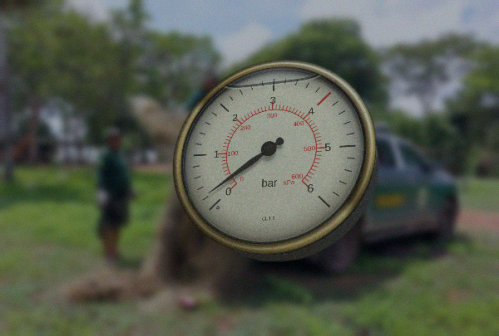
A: bar 0.2
